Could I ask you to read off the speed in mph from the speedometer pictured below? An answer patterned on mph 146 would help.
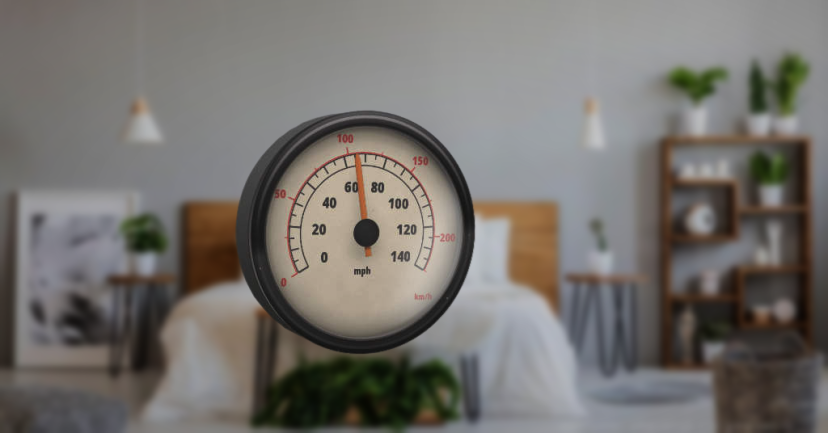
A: mph 65
